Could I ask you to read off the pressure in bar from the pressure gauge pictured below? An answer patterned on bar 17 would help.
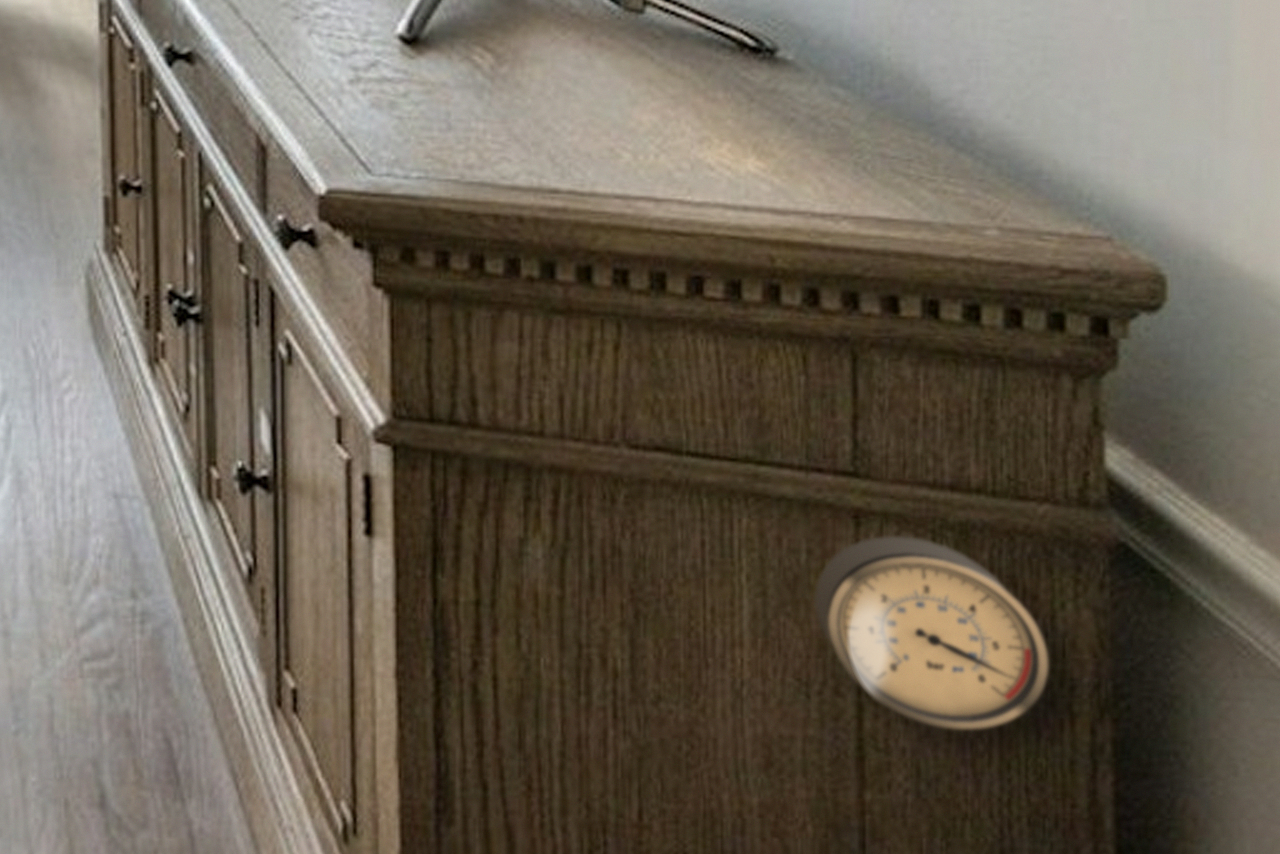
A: bar 5.6
